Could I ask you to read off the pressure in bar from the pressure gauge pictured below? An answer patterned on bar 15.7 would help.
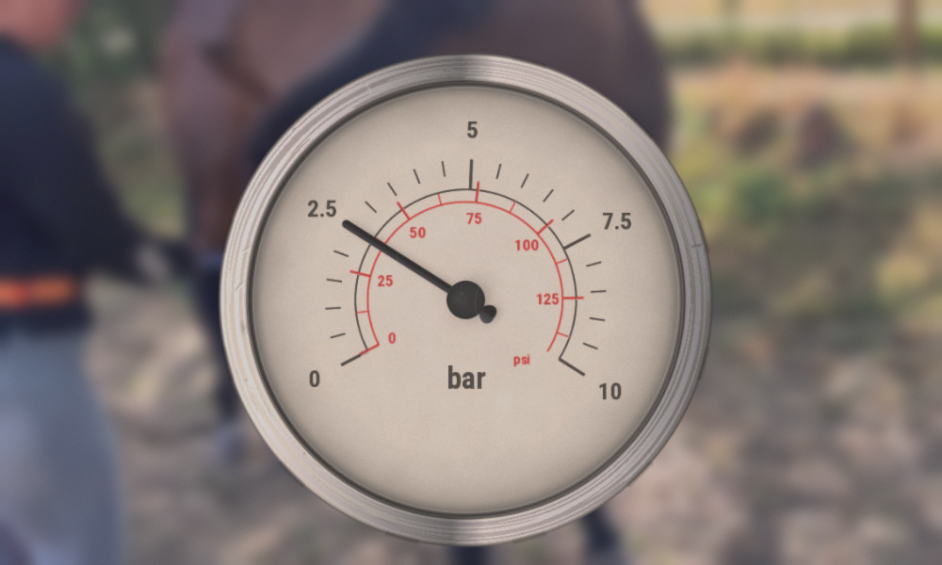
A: bar 2.5
